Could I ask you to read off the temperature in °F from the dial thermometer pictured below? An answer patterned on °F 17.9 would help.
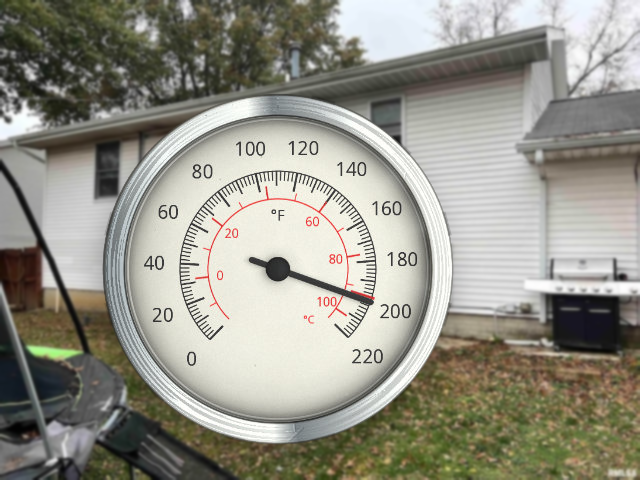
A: °F 200
